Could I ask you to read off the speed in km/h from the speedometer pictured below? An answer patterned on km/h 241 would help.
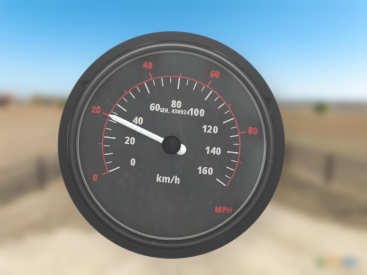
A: km/h 32.5
